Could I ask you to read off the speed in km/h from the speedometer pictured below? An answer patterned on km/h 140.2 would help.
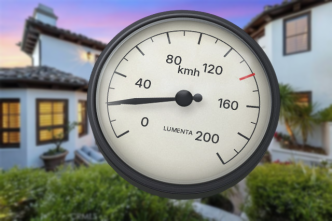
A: km/h 20
